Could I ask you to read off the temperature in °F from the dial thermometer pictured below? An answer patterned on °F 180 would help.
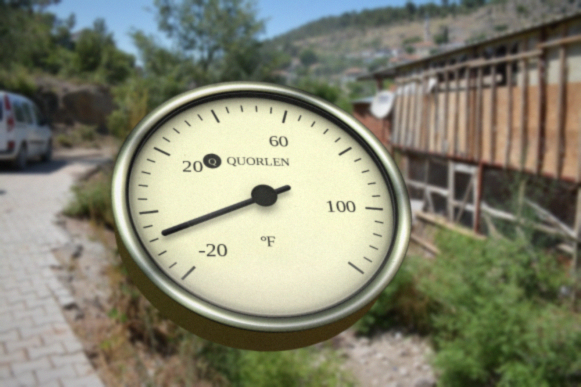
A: °F -8
